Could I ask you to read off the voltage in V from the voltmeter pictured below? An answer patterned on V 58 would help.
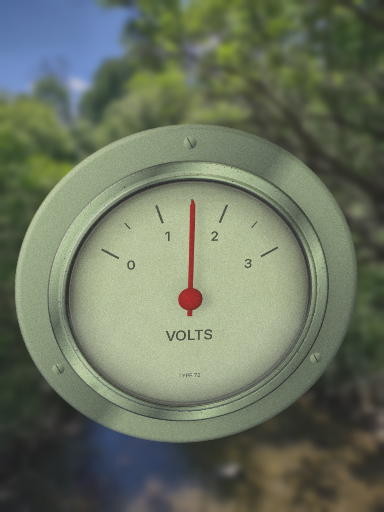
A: V 1.5
